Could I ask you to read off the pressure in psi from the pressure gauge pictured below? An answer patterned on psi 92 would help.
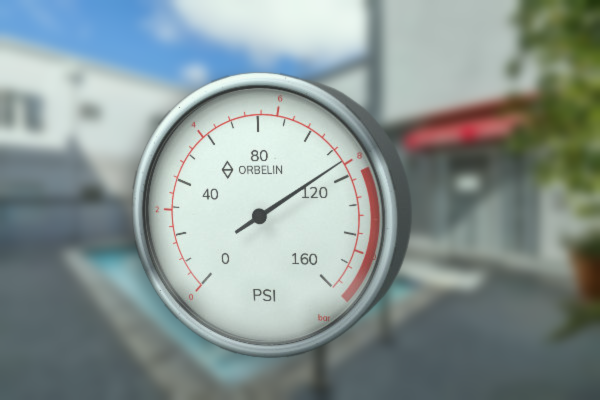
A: psi 115
